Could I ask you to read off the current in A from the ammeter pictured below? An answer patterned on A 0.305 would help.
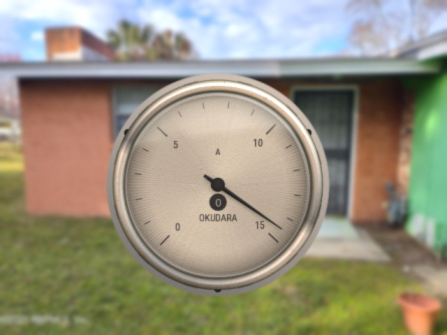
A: A 14.5
